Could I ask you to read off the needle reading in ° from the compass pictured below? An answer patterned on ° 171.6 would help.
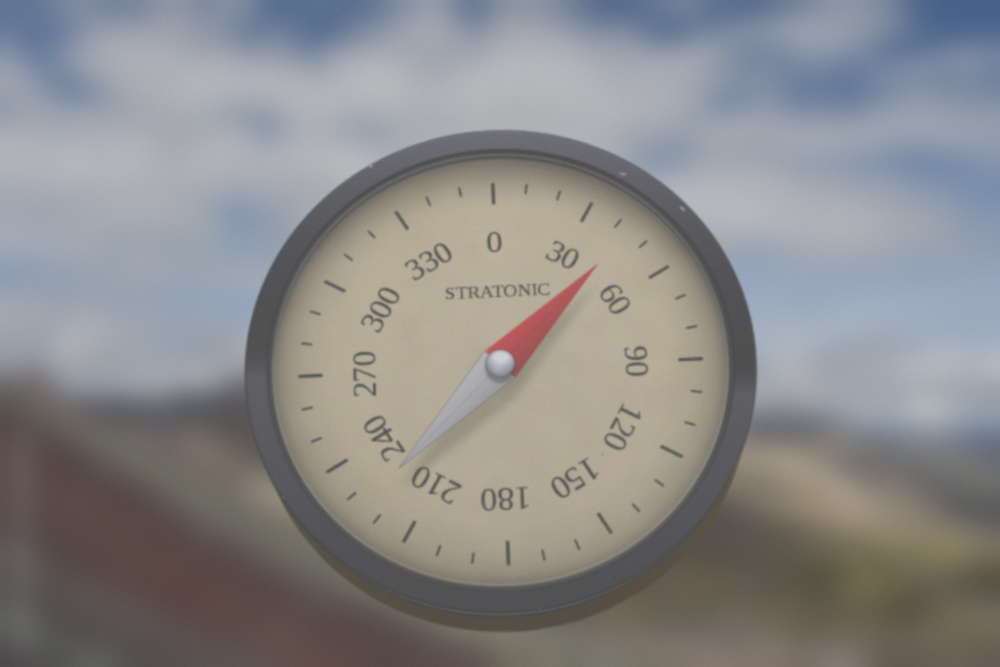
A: ° 45
